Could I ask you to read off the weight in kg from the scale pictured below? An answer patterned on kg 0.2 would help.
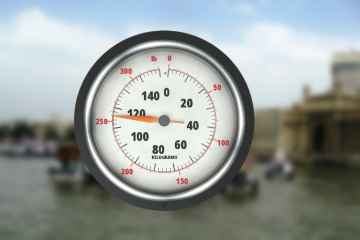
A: kg 116
